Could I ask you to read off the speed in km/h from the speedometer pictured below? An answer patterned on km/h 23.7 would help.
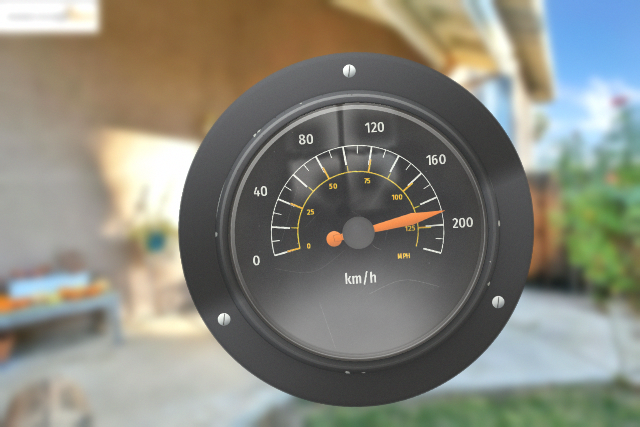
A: km/h 190
